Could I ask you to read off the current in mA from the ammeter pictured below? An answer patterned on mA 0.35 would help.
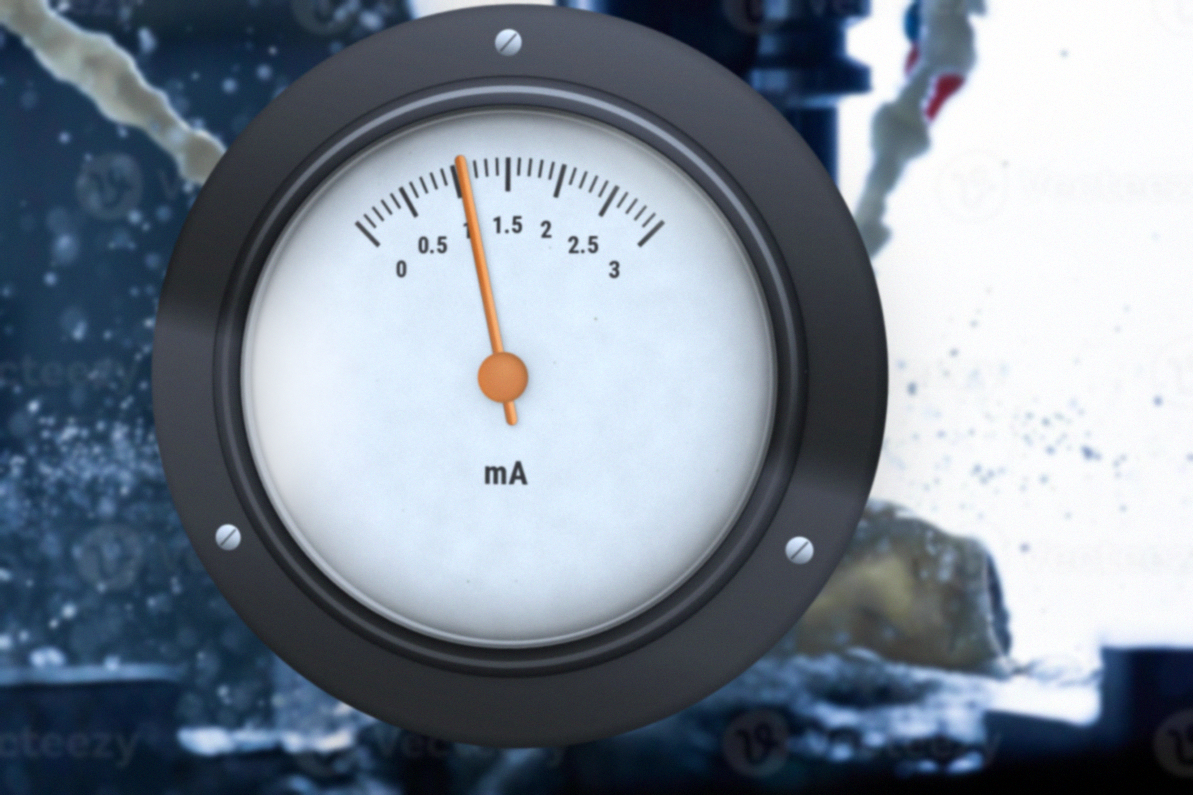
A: mA 1.1
